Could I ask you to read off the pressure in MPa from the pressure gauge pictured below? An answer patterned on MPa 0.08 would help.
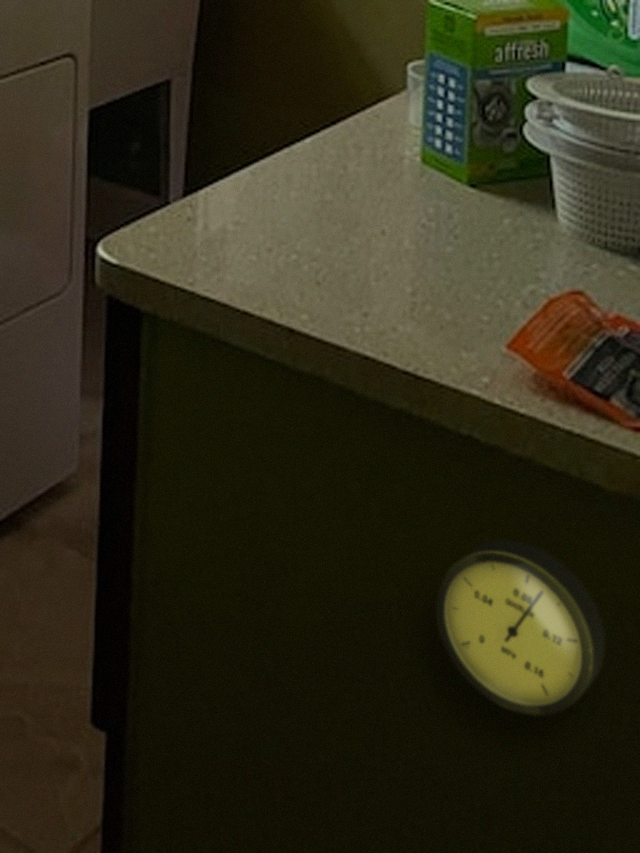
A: MPa 0.09
